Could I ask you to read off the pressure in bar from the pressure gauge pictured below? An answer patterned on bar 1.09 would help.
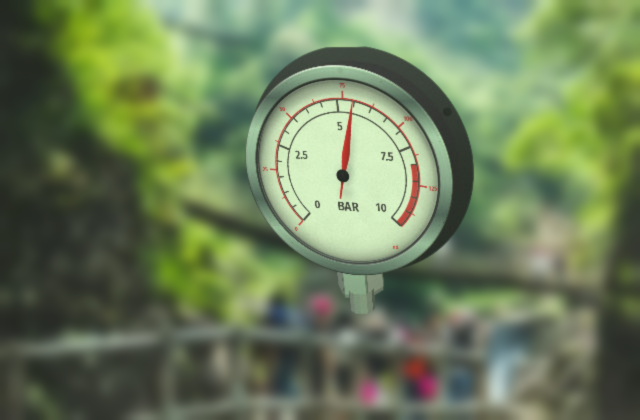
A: bar 5.5
